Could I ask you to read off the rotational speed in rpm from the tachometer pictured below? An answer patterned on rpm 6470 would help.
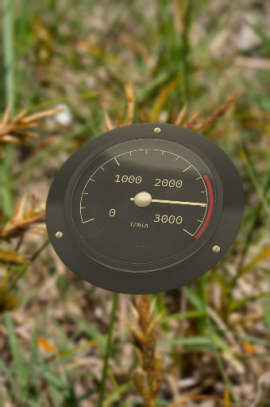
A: rpm 2600
